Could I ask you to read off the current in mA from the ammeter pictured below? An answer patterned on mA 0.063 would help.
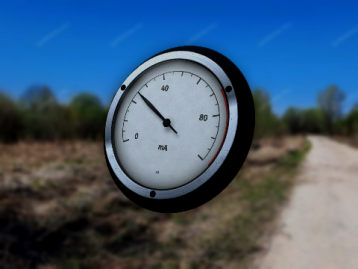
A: mA 25
